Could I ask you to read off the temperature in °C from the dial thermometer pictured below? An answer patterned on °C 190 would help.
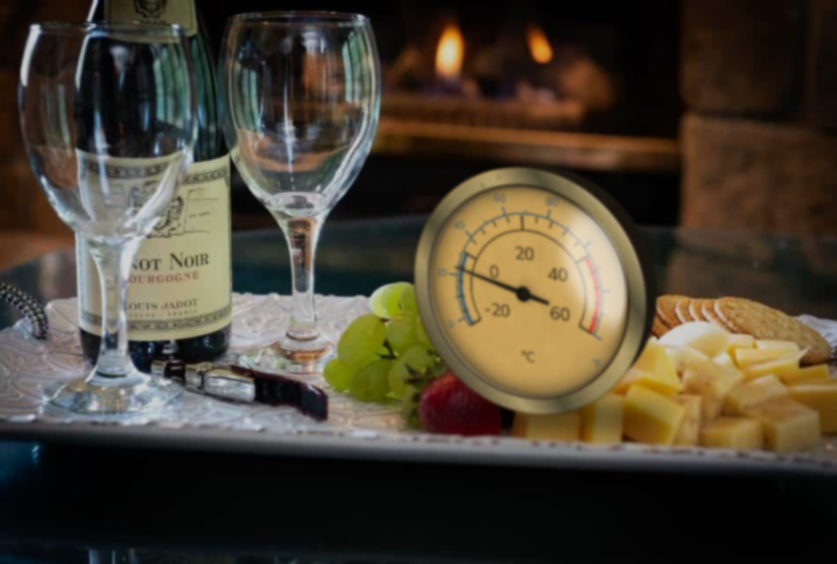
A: °C -4
